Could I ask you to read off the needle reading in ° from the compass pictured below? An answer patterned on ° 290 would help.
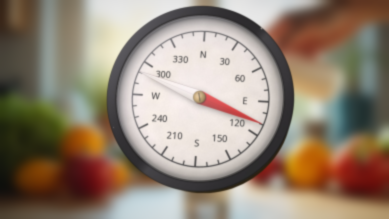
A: ° 110
